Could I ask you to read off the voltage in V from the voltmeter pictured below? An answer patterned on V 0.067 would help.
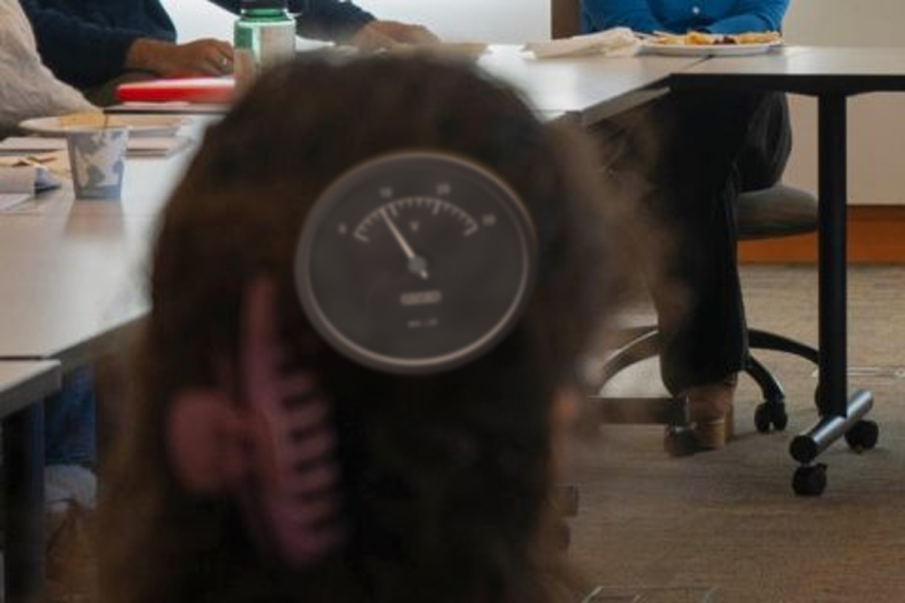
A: V 8
